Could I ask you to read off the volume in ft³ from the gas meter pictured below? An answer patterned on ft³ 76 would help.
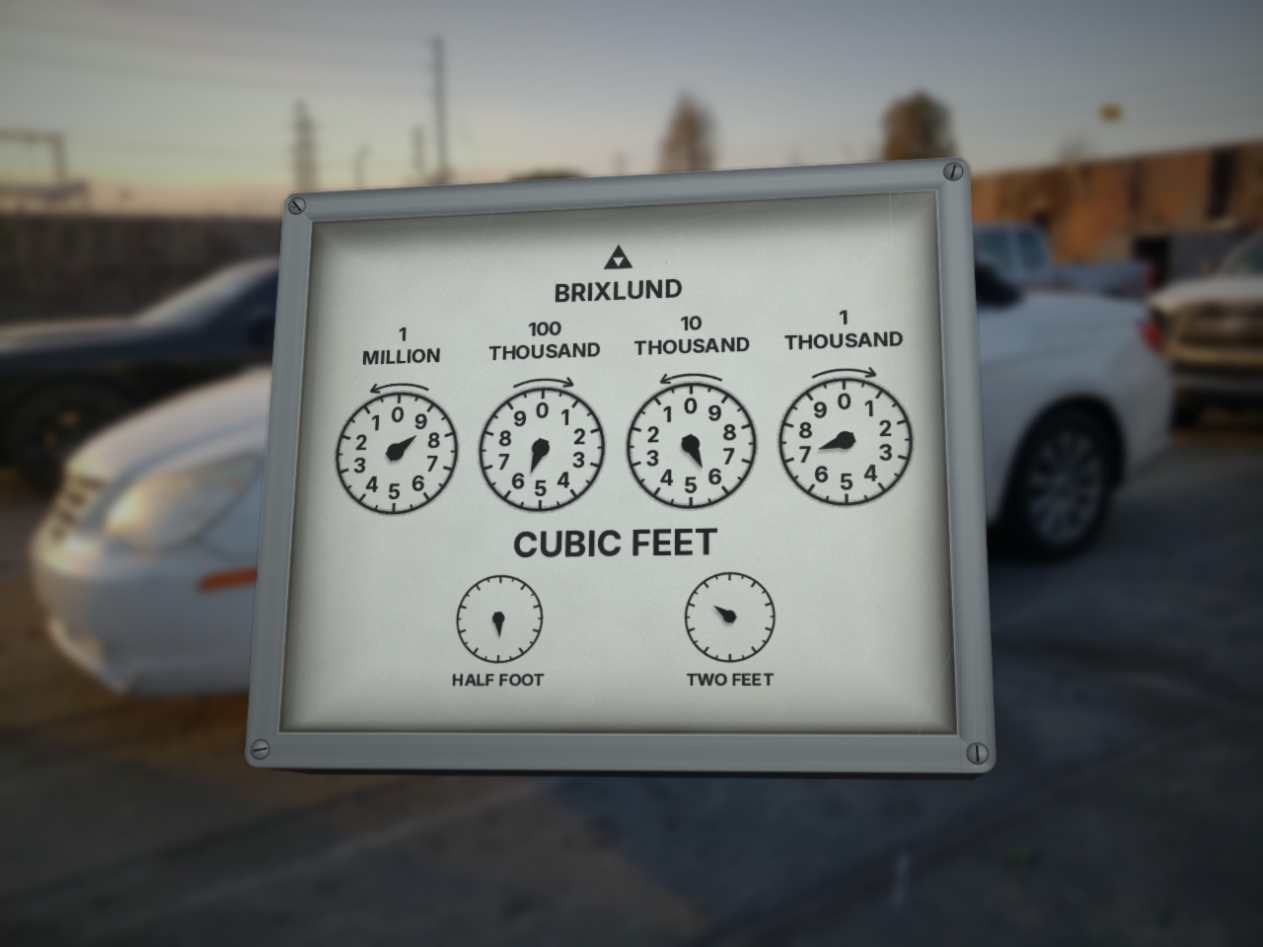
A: ft³ 855700
